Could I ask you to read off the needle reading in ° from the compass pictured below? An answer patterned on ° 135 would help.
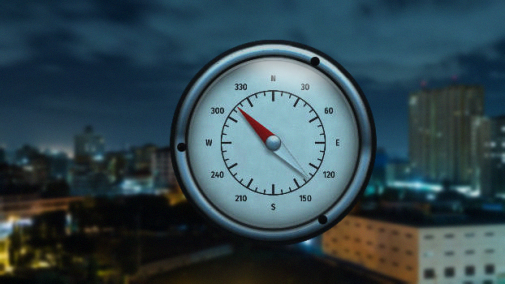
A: ° 315
